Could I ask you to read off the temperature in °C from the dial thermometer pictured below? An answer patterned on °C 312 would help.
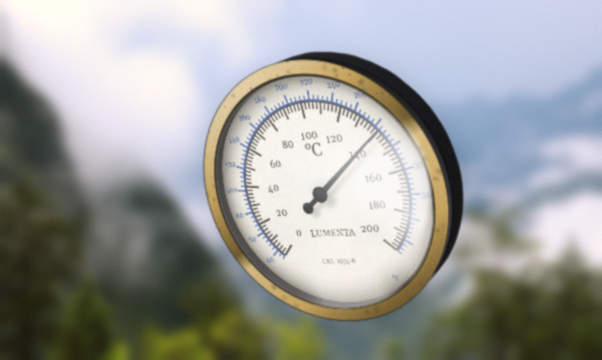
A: °C 140
